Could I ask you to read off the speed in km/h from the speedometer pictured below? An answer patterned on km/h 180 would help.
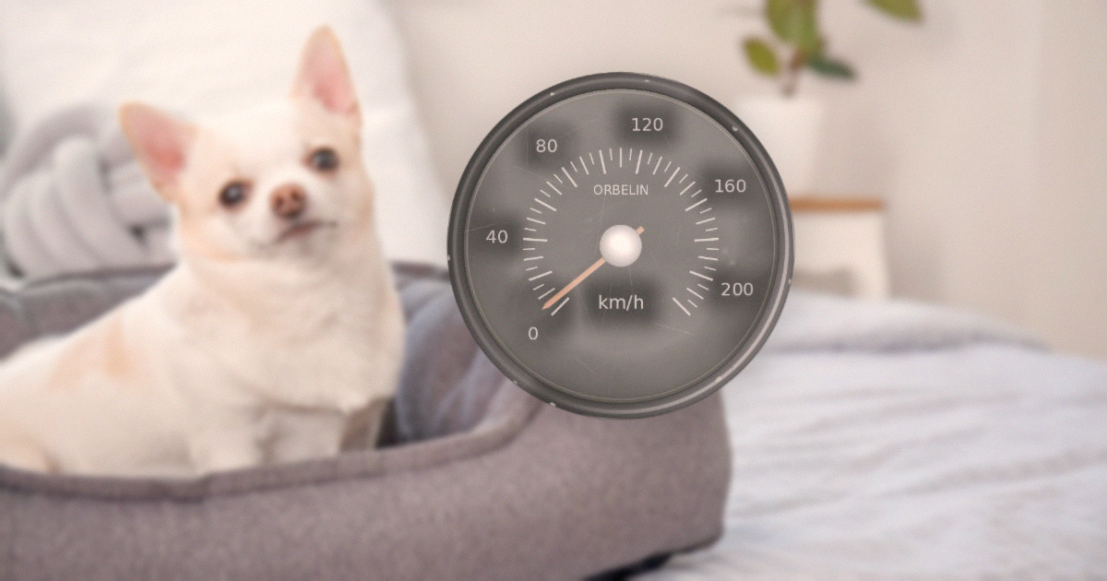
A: km/h 5
